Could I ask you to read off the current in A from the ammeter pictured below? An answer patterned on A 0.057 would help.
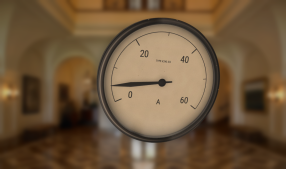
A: A 5
